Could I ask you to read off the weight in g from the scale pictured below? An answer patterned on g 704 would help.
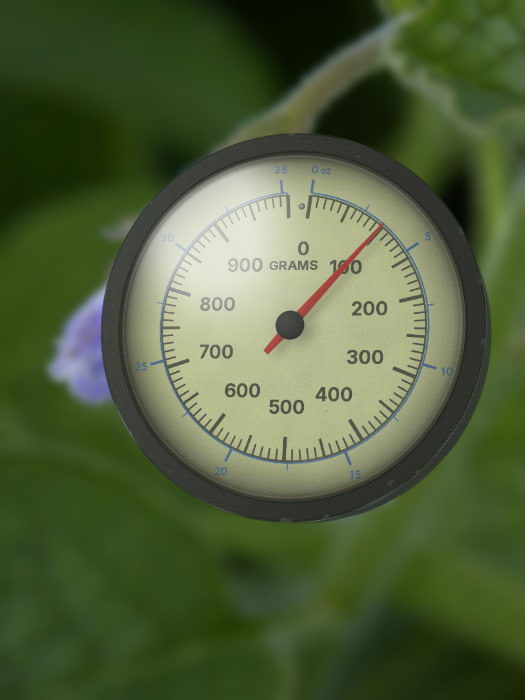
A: g 100
